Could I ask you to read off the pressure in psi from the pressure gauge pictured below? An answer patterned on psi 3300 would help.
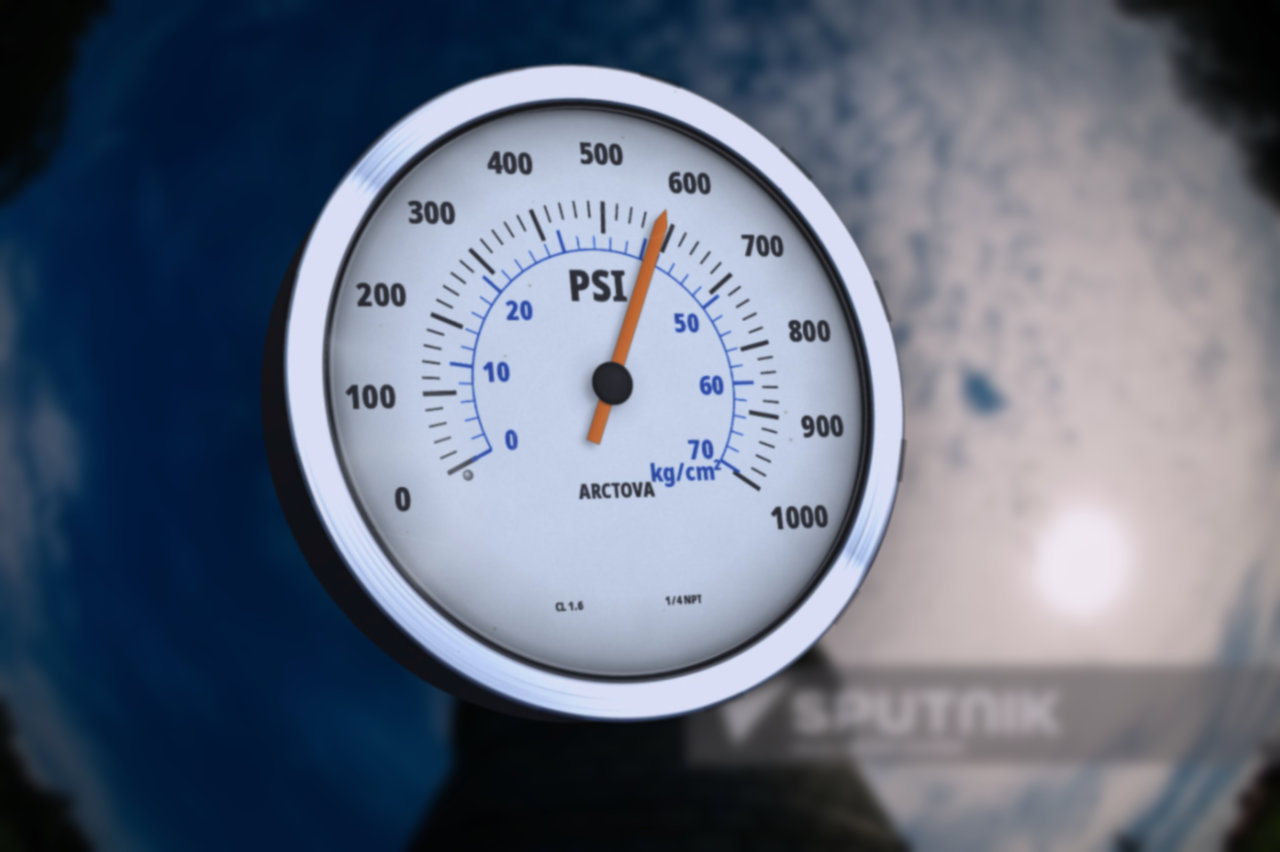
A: psi 580
